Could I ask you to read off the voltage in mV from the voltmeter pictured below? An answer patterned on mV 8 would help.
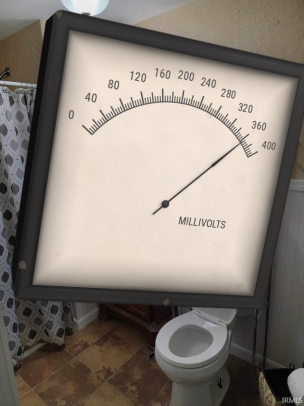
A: mV 360
